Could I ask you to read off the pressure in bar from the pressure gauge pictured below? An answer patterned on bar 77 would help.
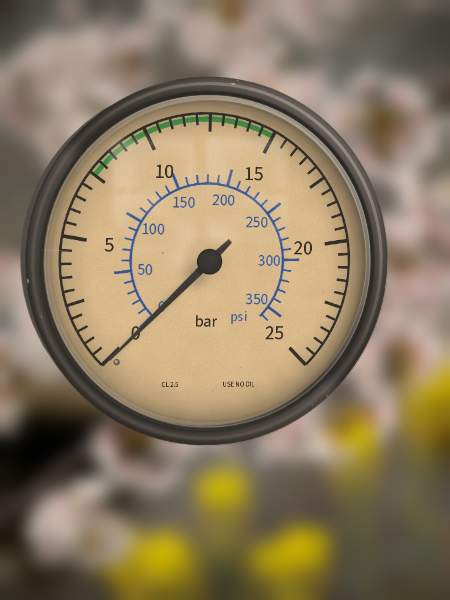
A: bar 0
